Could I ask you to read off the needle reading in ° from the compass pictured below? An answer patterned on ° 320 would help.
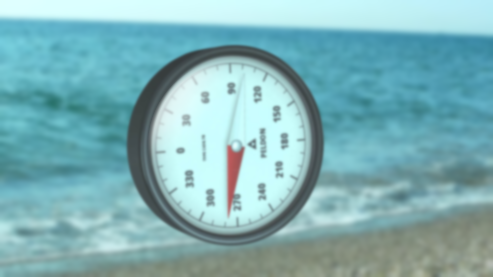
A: ° 280
